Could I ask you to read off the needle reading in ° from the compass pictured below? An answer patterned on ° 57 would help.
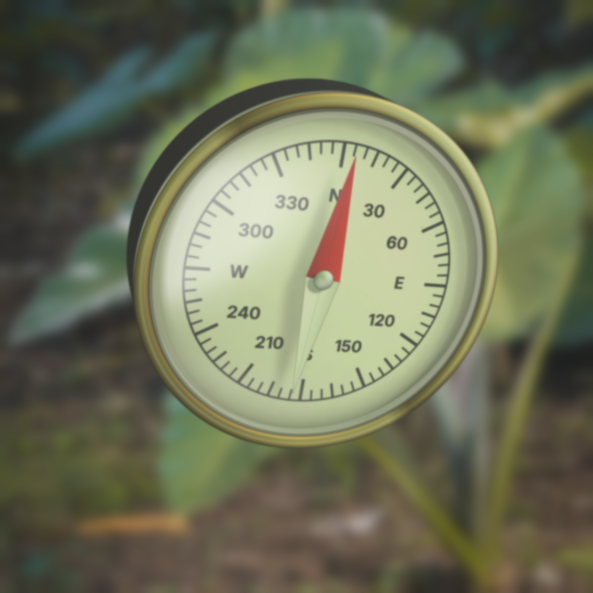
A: ° 5
